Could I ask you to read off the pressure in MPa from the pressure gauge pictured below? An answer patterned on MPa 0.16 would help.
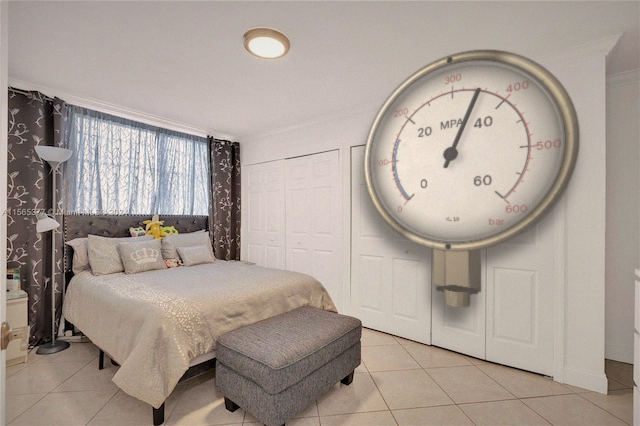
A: MPa 35
